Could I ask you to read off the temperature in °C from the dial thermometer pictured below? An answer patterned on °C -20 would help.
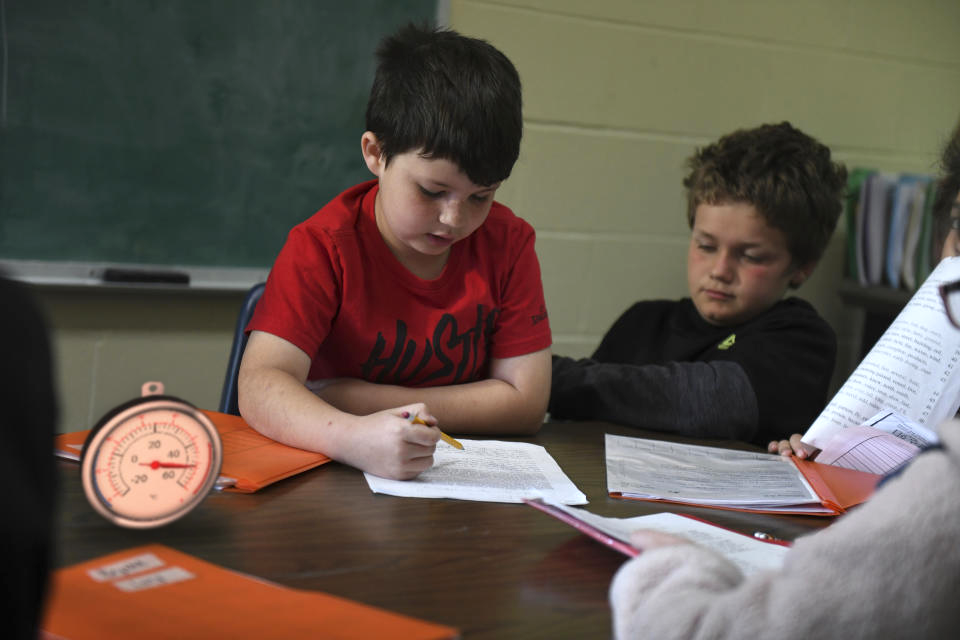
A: °C 50
